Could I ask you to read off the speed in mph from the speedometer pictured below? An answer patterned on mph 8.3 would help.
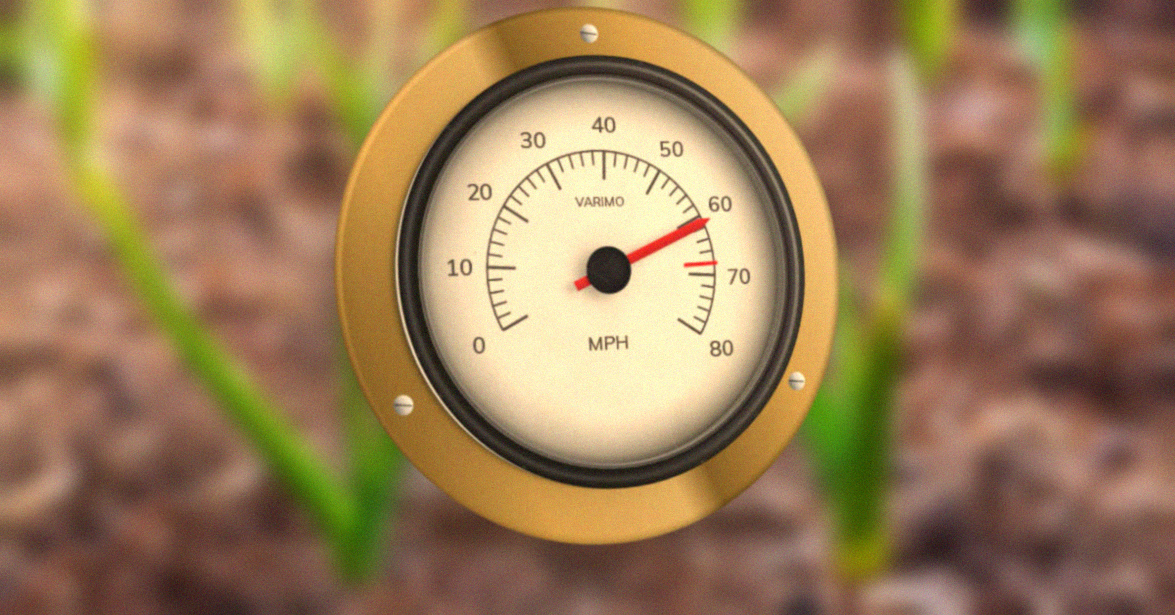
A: mph 61
